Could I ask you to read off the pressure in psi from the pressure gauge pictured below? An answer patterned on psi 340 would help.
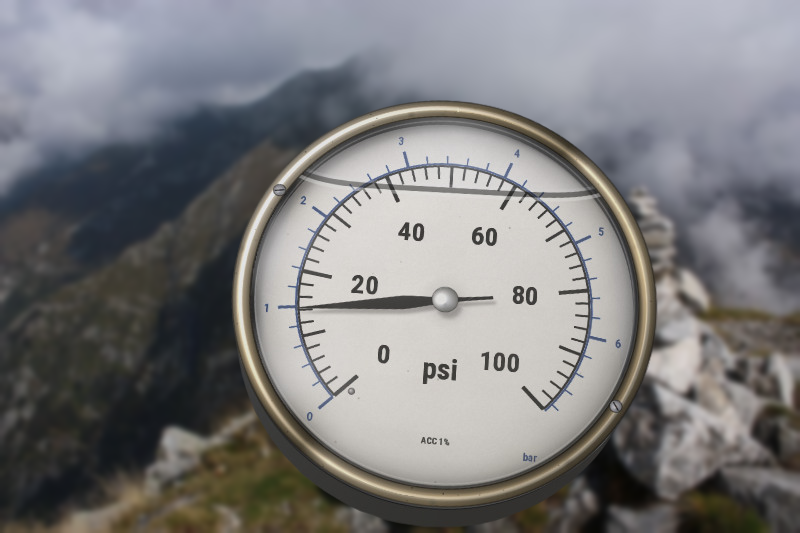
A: psi 14
